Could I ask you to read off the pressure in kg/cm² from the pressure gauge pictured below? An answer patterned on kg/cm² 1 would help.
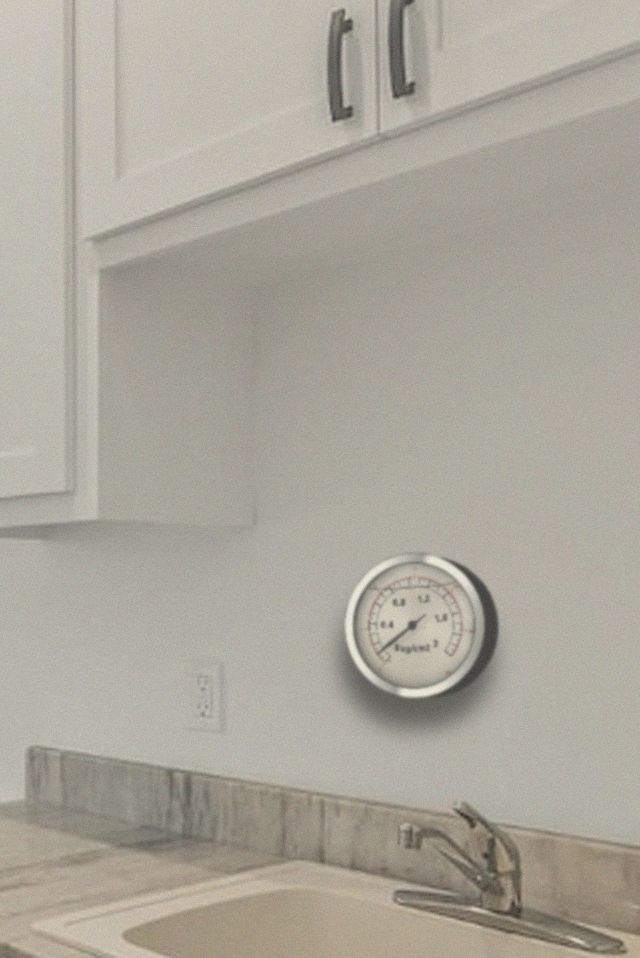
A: kg/cm² 0.1
